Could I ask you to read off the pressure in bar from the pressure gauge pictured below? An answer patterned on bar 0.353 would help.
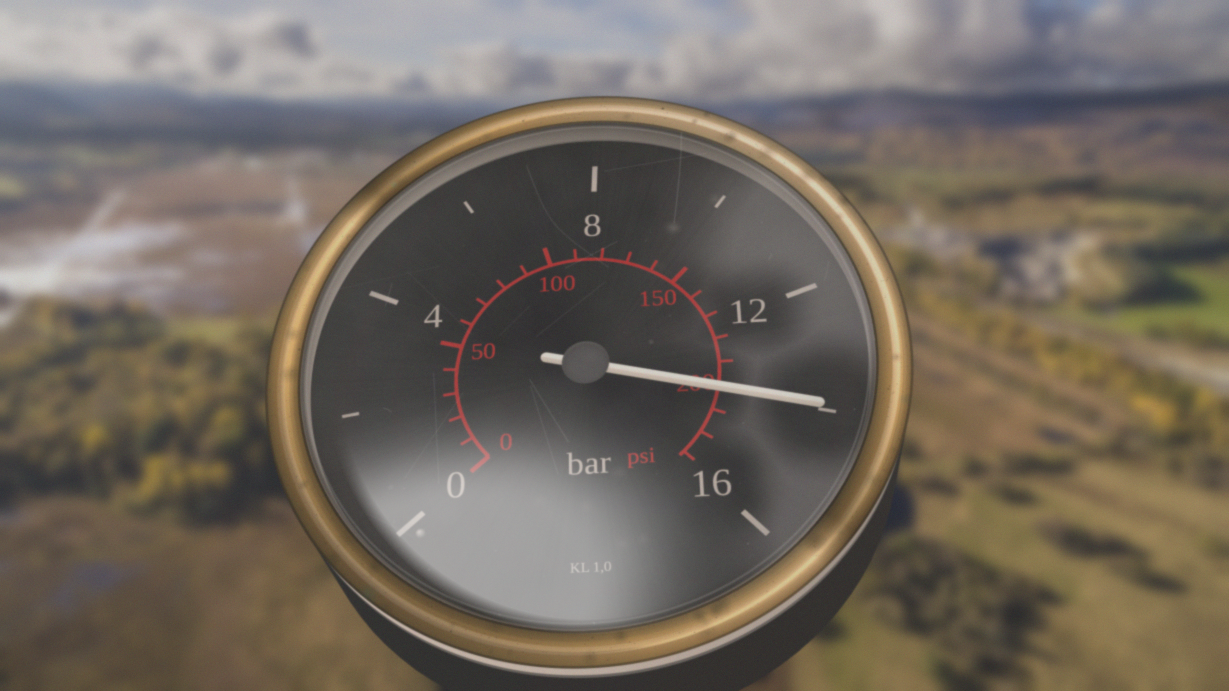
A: bar 14
